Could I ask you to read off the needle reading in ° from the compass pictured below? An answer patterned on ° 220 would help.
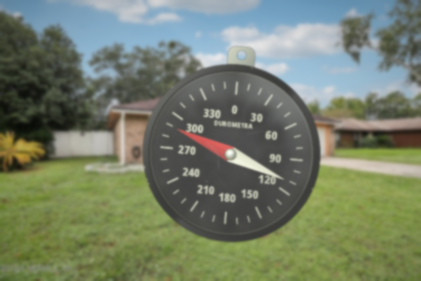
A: ° 290
